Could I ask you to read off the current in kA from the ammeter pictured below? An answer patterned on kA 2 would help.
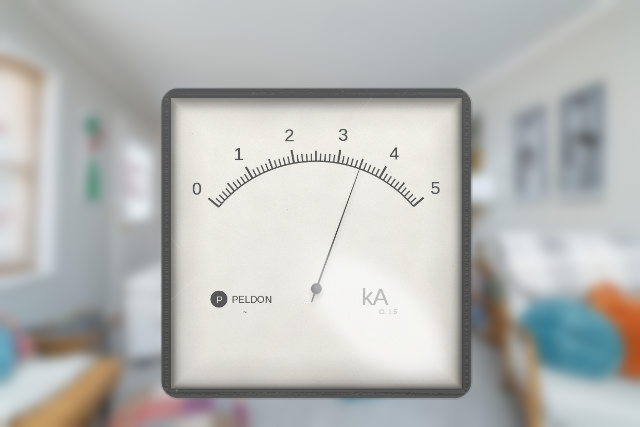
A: kA 3.5
